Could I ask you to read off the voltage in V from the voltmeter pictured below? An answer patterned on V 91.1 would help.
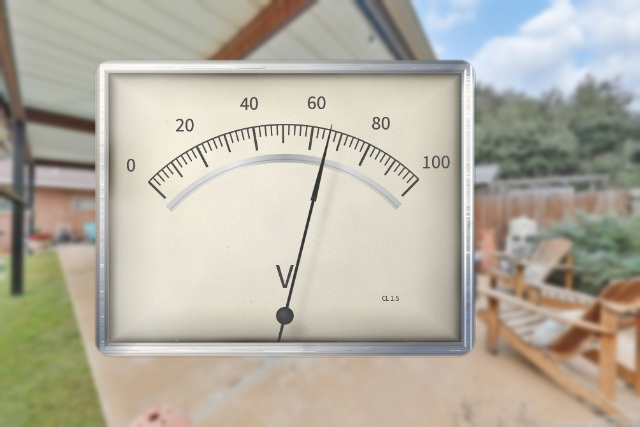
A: V 66
